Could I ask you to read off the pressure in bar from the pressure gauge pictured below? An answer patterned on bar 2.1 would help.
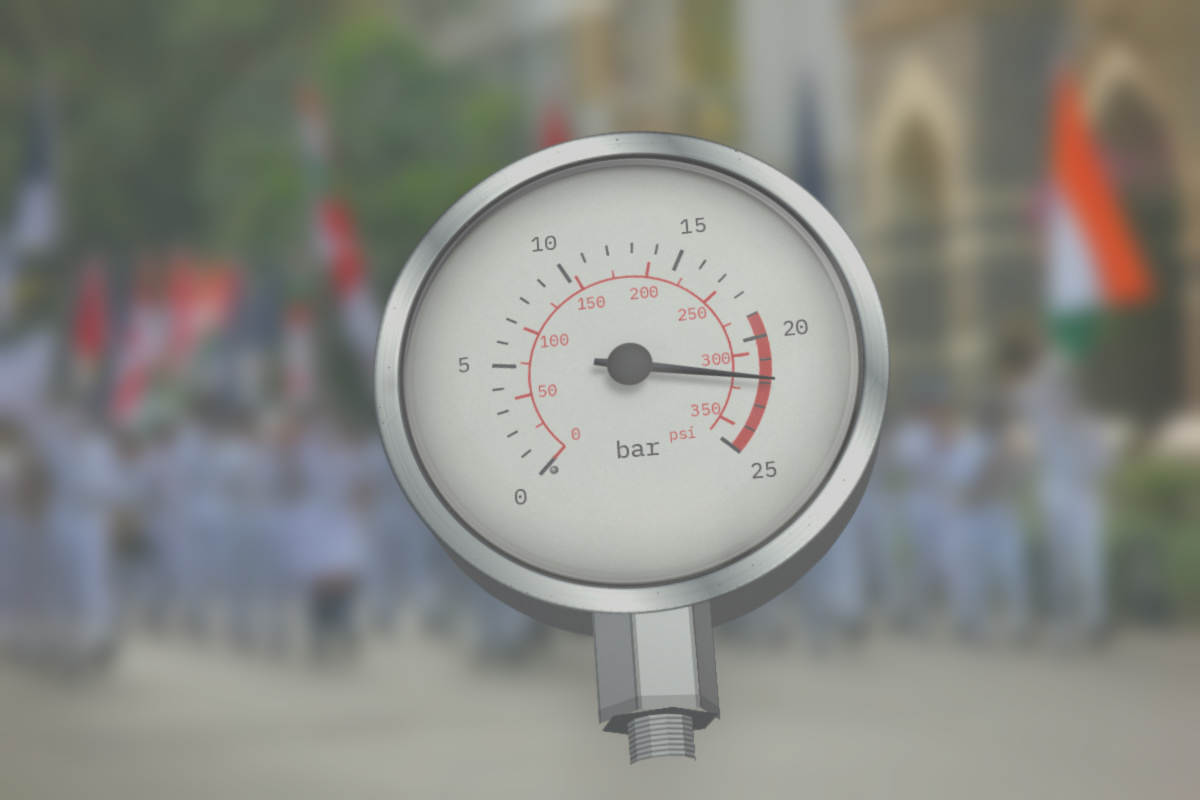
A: bar 22
